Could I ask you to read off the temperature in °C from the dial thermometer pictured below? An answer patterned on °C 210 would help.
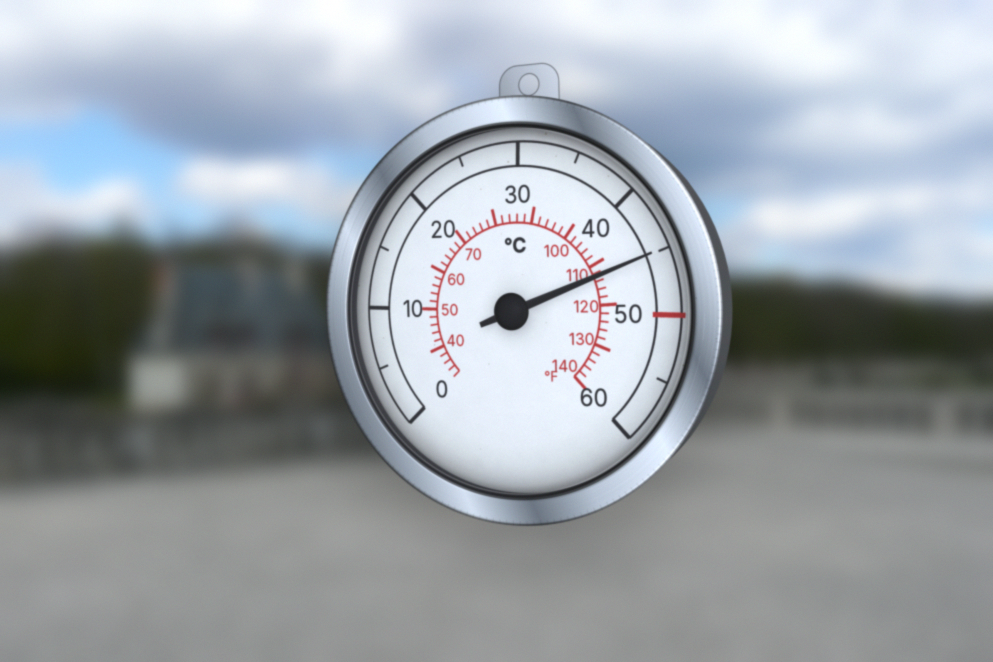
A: °C 45
